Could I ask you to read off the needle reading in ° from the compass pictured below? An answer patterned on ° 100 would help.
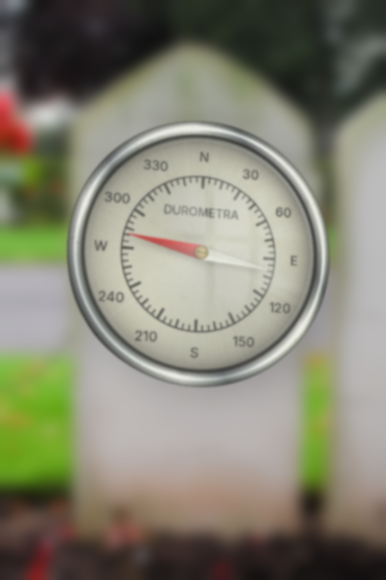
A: ° 280
